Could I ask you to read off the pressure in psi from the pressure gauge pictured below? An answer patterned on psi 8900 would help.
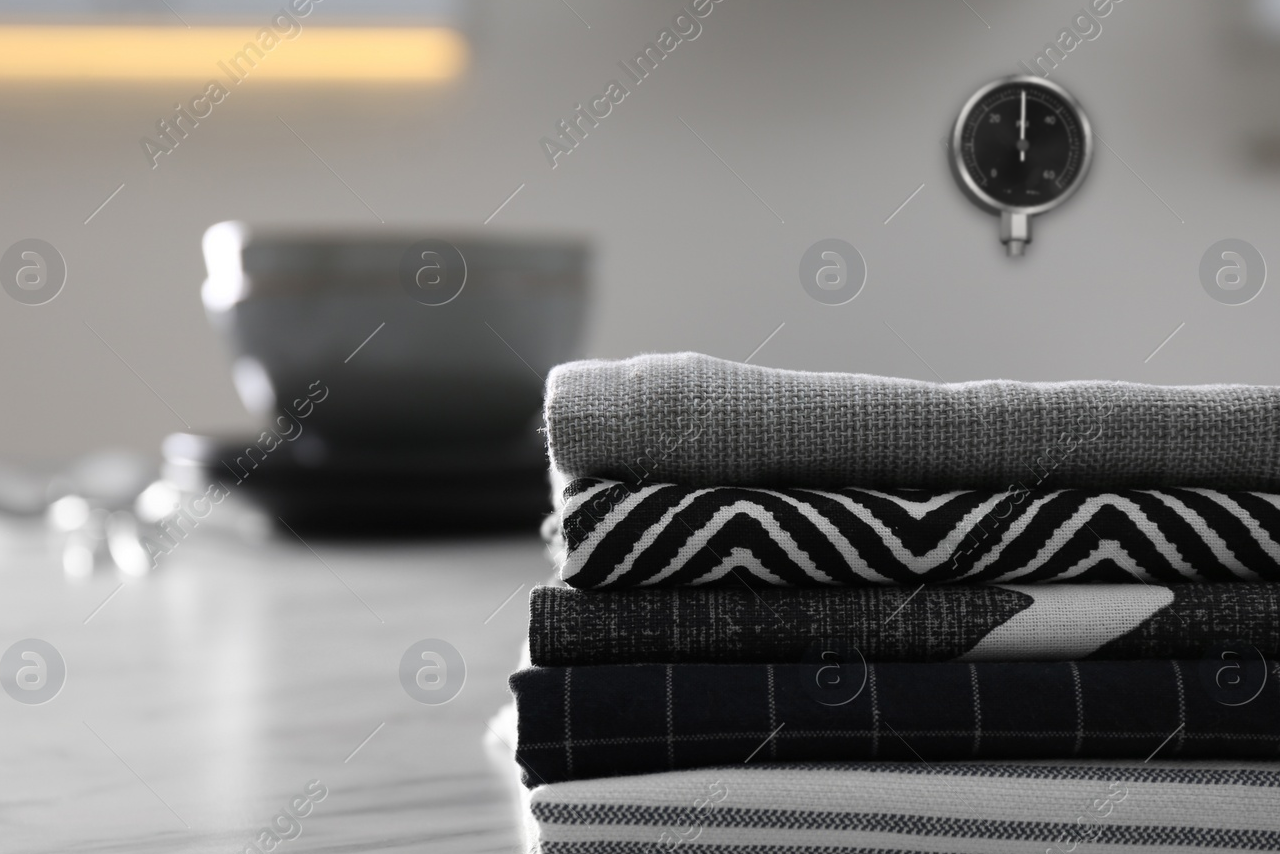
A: psi 30
